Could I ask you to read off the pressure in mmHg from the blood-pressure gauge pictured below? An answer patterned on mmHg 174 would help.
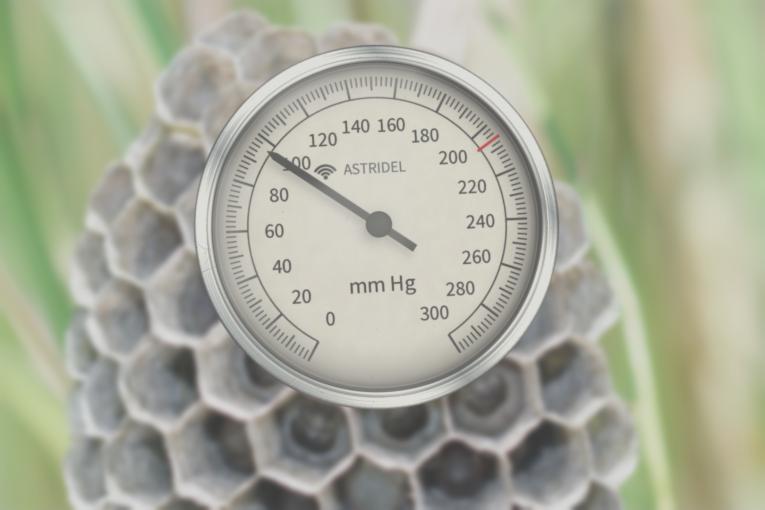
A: mmHg 96
